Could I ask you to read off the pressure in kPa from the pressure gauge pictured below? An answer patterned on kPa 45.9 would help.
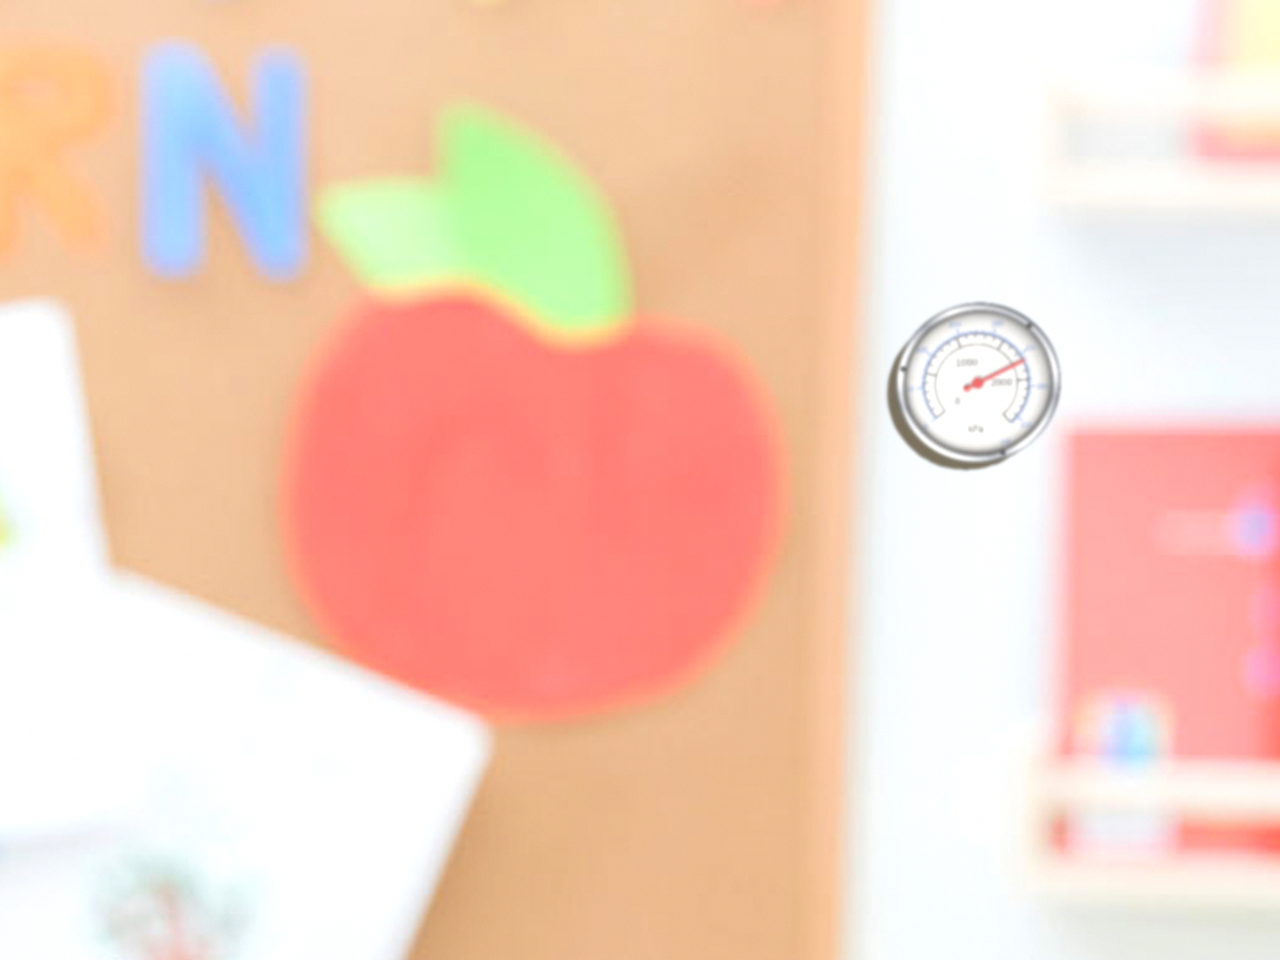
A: kPa 1800
